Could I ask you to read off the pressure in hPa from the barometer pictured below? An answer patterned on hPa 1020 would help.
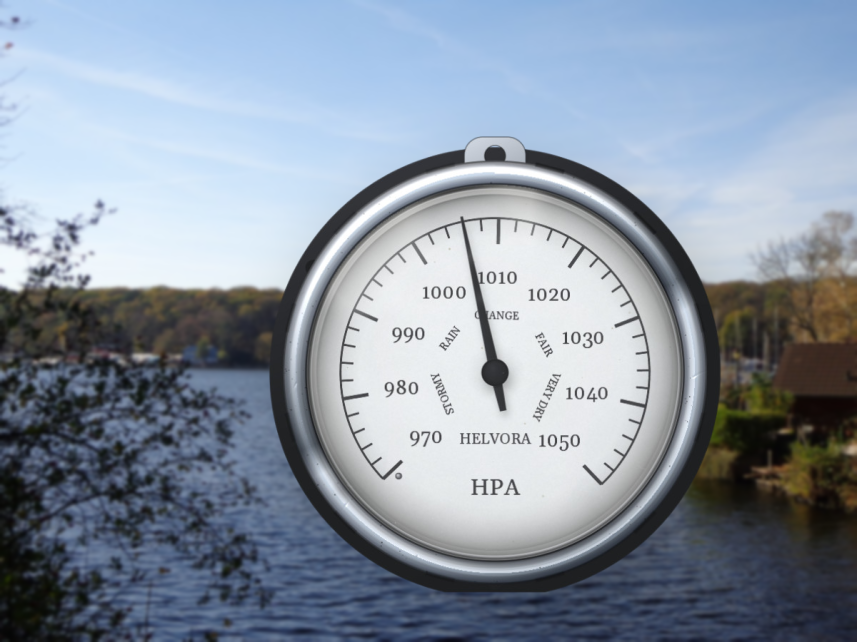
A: hPa 1006
